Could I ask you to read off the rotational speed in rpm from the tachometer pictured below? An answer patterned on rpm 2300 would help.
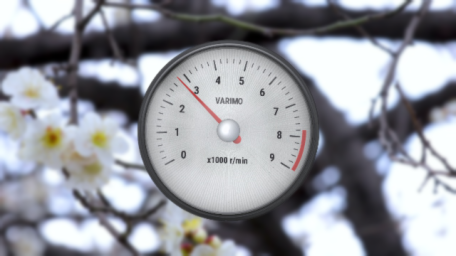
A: rpm 2800
